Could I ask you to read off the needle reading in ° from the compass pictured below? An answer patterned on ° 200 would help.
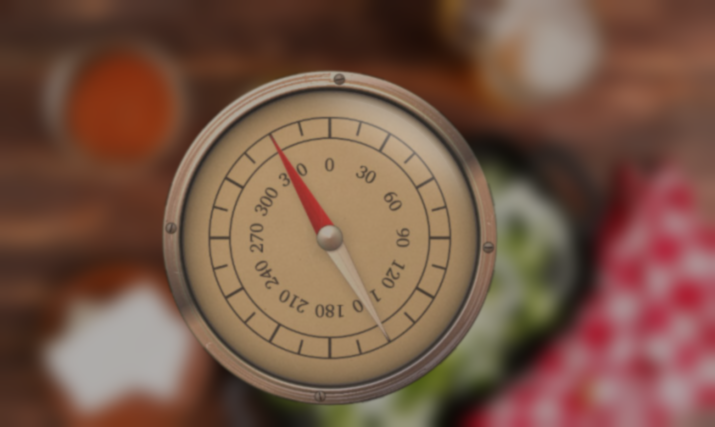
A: ° 330
